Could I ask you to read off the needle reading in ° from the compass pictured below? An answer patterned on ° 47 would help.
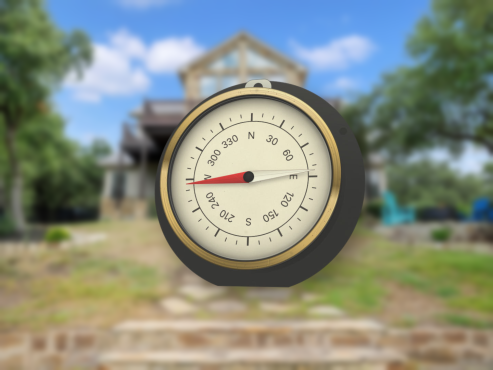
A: ° 265
